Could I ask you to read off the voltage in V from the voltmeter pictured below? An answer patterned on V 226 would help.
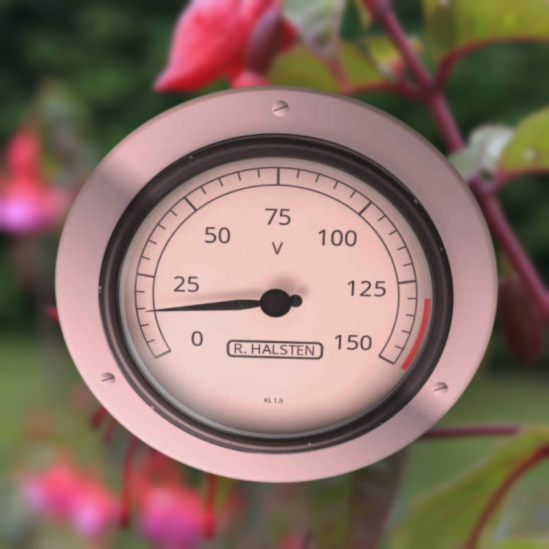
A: V 15
